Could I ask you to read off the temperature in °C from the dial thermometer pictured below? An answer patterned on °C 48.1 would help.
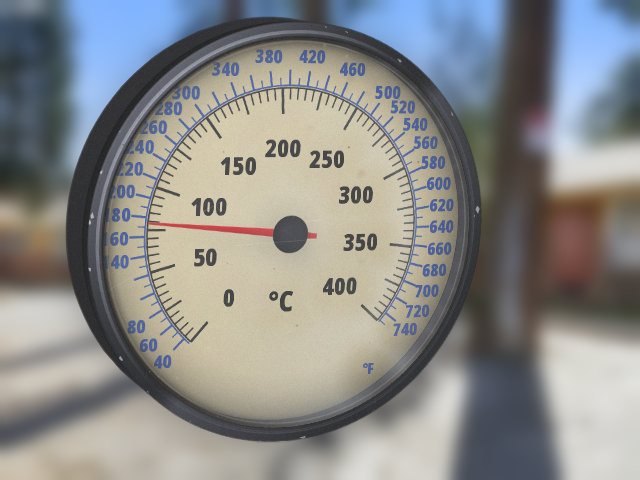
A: °C 80
